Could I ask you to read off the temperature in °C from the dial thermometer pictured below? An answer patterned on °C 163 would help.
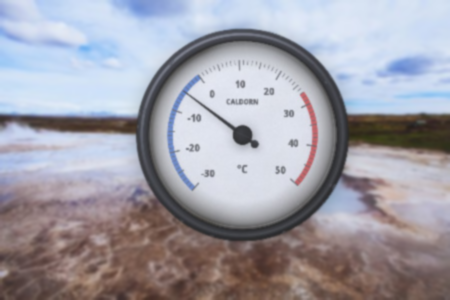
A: °C -5
